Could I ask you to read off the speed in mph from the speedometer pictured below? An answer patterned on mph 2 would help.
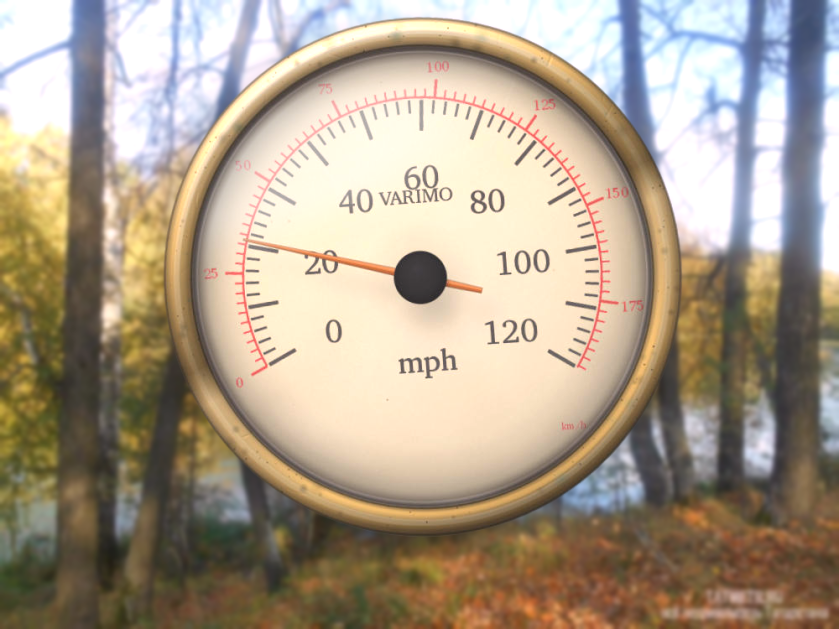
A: mph 21
